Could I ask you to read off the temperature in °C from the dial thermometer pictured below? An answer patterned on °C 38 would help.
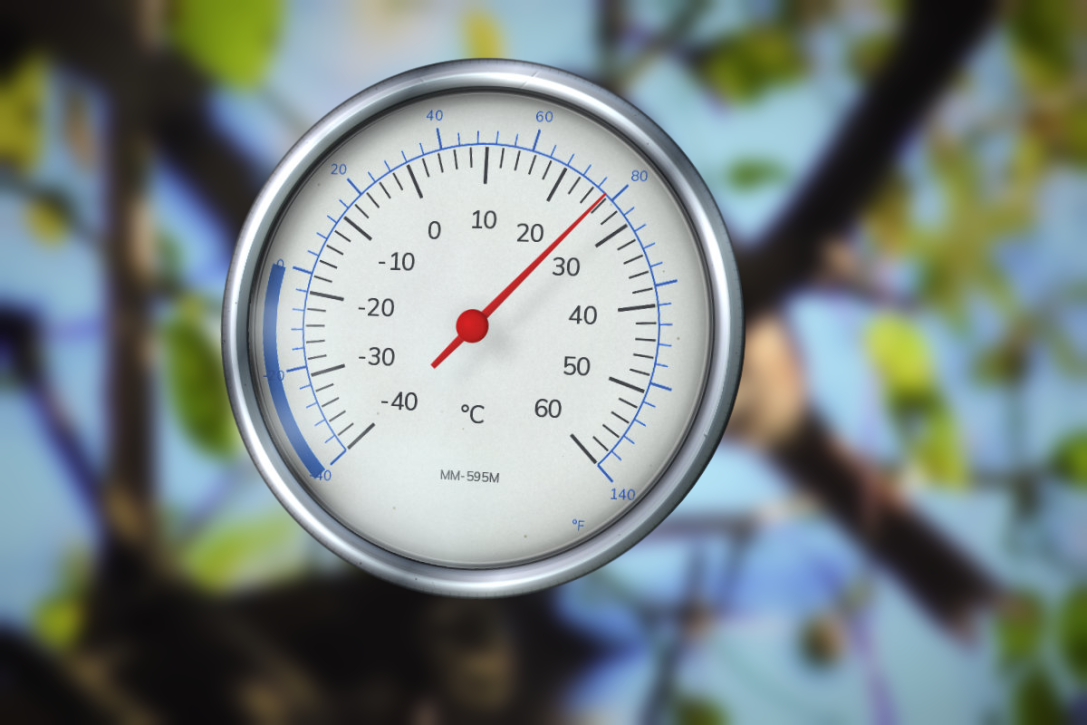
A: °C 26
